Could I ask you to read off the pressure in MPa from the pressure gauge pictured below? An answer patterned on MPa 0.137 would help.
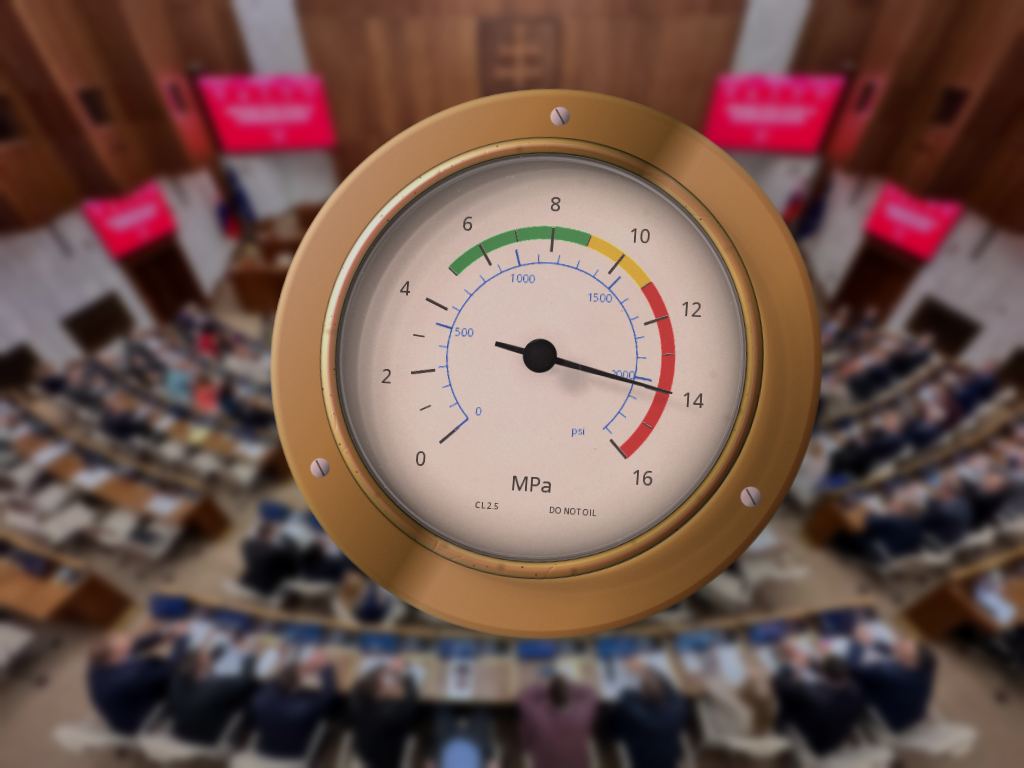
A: MPa 14
